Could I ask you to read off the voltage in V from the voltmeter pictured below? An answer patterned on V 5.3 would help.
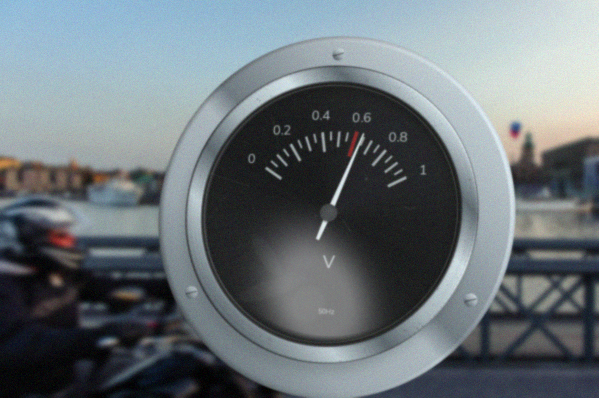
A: V 0.65
